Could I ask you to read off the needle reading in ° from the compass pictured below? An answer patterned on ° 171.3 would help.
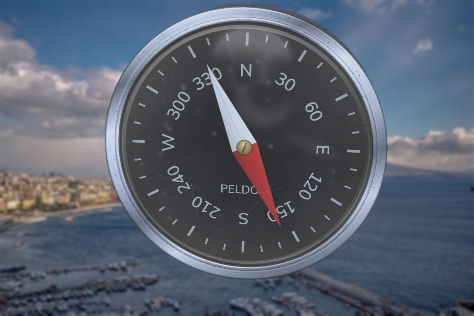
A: ° 155
